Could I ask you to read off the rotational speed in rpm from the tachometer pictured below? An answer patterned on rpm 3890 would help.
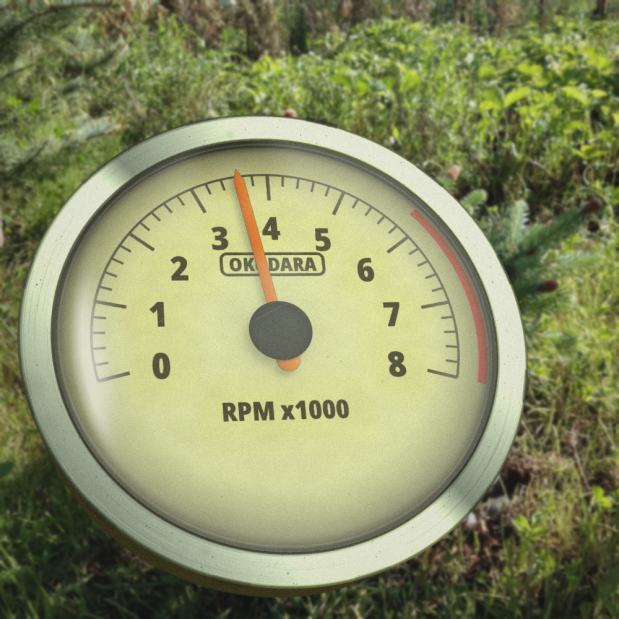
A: rpm 3600
